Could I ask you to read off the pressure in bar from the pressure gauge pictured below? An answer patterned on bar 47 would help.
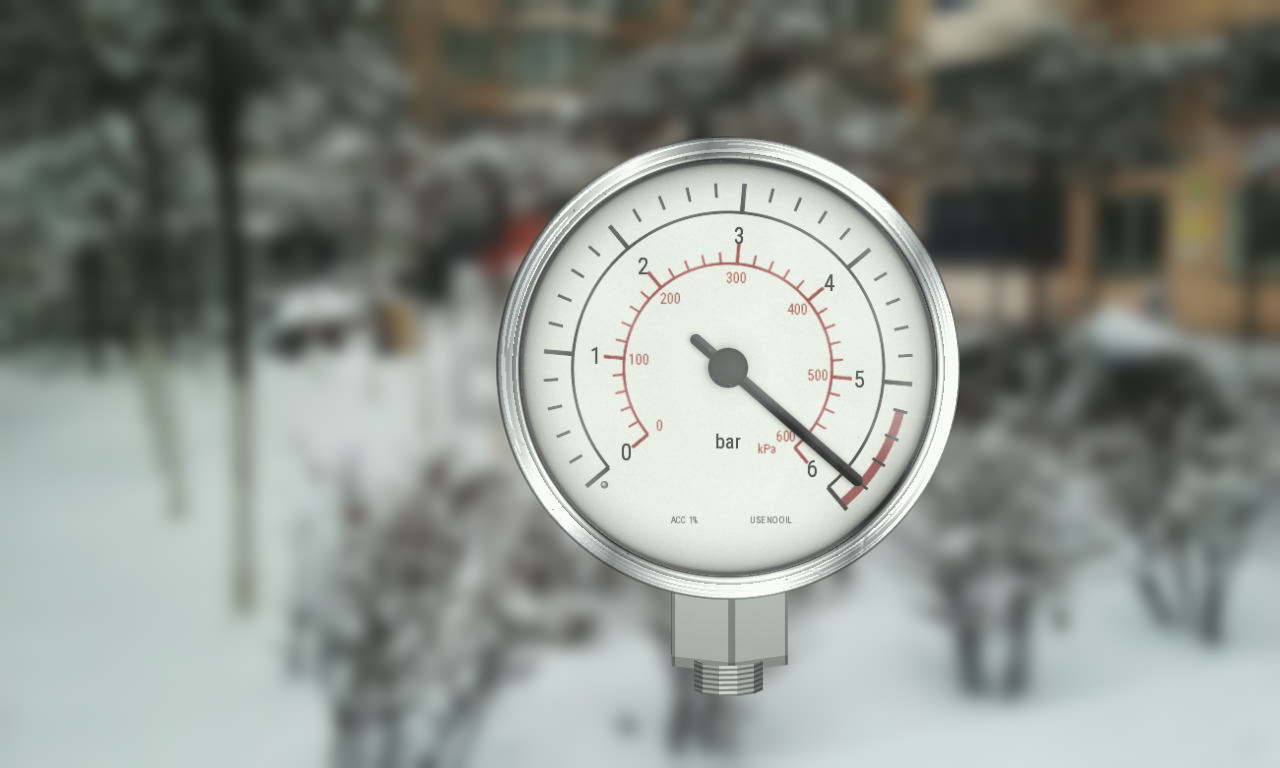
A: bar 5.8
